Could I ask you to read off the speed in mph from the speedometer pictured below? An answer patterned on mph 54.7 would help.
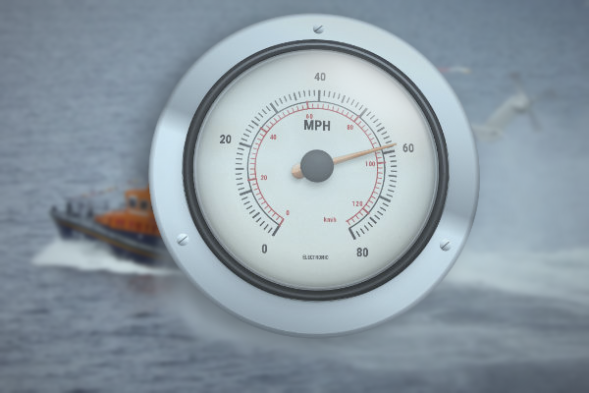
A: mph 59
